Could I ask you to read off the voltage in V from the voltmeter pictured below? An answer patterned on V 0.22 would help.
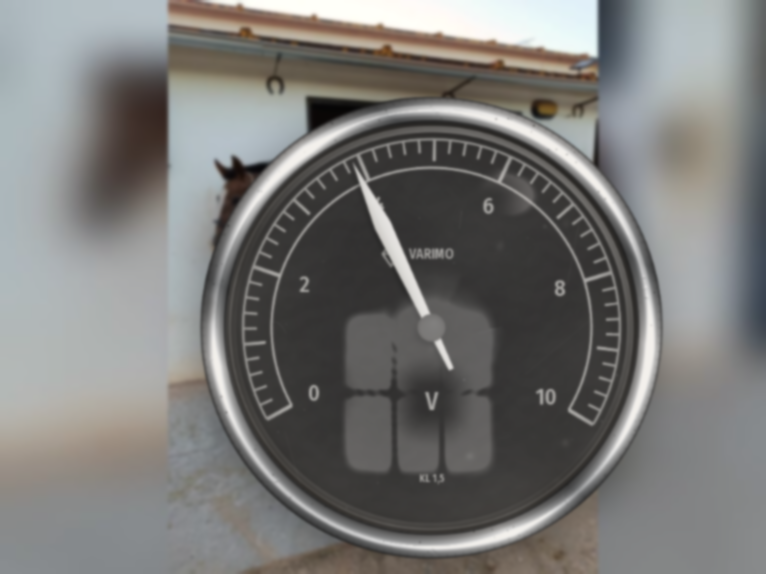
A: V 3.9
